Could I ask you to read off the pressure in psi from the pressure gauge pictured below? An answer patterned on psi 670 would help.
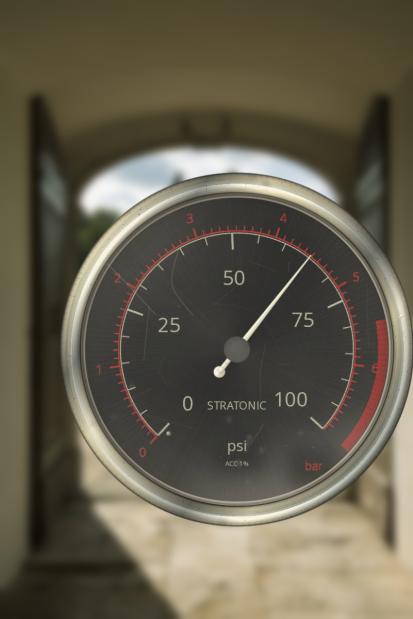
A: psi 65
